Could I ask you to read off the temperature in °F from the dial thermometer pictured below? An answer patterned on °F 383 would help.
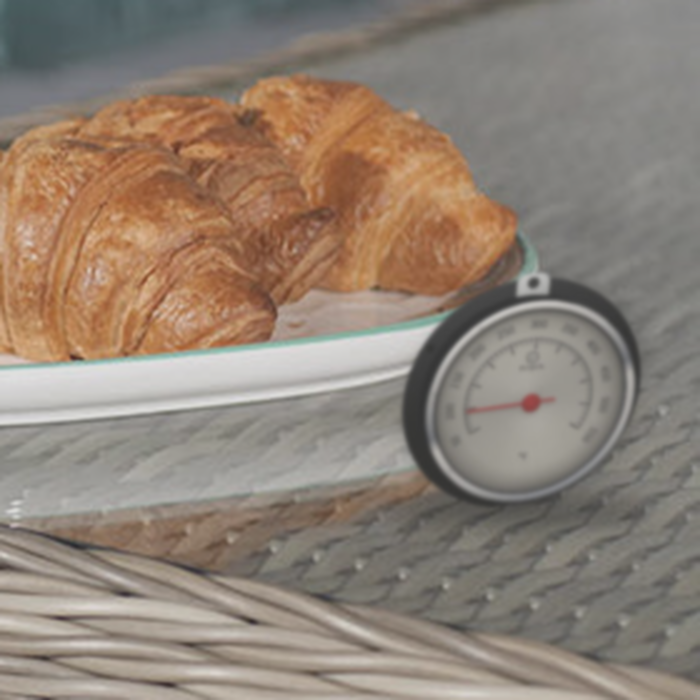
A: °F 100
